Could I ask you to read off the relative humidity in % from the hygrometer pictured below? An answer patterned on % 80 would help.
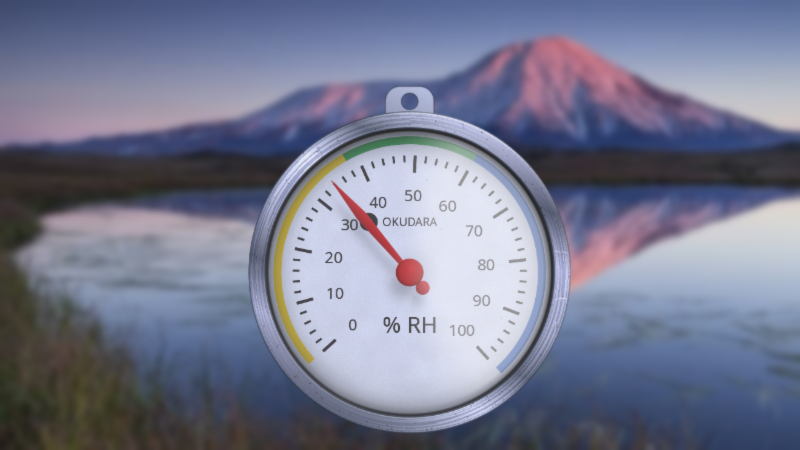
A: % 34
